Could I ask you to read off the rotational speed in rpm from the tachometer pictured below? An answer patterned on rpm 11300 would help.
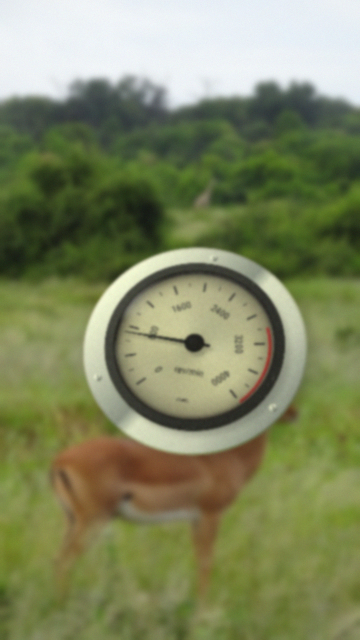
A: rpm 700
